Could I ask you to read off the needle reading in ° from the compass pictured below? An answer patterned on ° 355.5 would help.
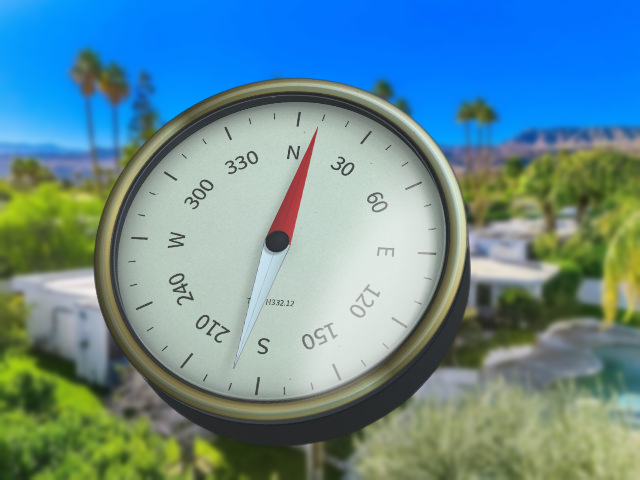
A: ° 10
